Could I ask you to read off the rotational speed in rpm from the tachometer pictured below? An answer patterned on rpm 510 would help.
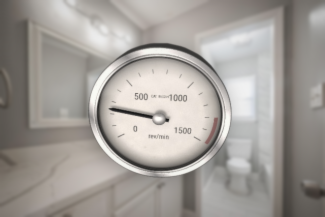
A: rpm 250
